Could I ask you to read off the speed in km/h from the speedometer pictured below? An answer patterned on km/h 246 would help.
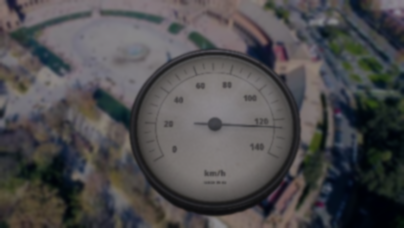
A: km/h 125
